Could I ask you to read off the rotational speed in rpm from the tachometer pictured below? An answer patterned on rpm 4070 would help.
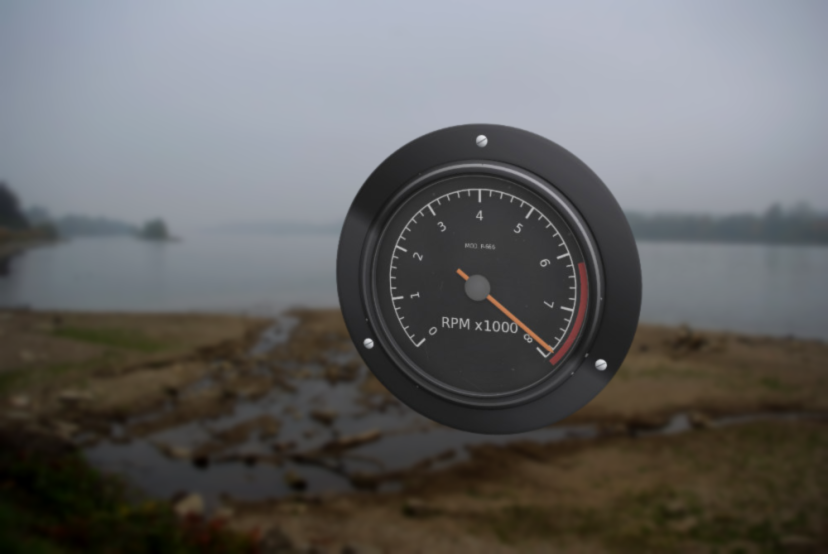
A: rpm 7800
